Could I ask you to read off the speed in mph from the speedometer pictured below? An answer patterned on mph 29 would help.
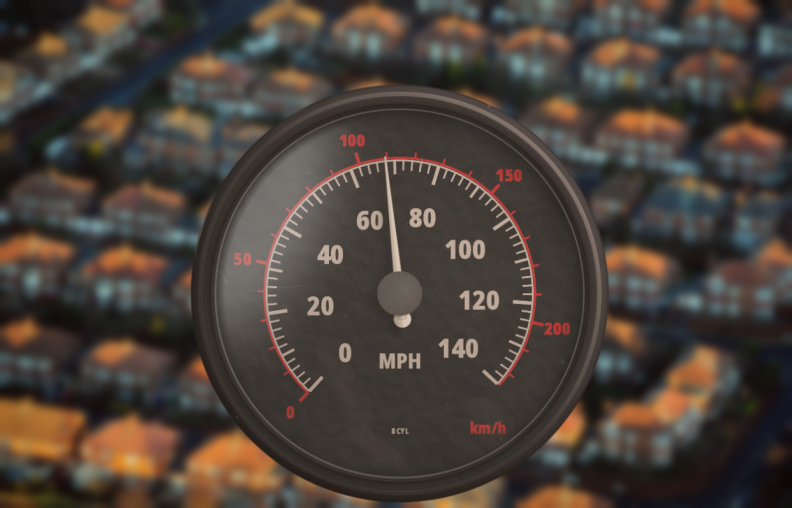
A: mph 68
